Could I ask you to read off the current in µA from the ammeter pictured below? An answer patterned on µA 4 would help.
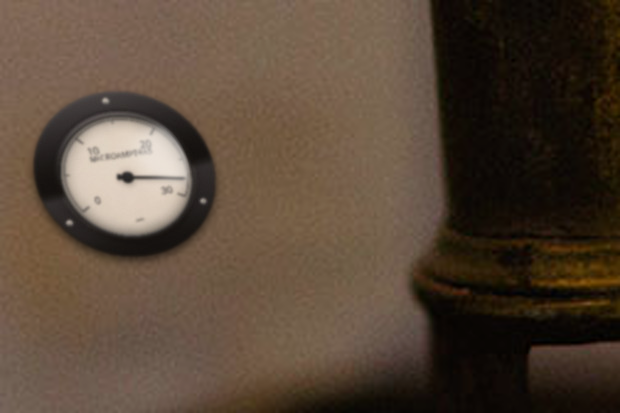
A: µA 27.5
